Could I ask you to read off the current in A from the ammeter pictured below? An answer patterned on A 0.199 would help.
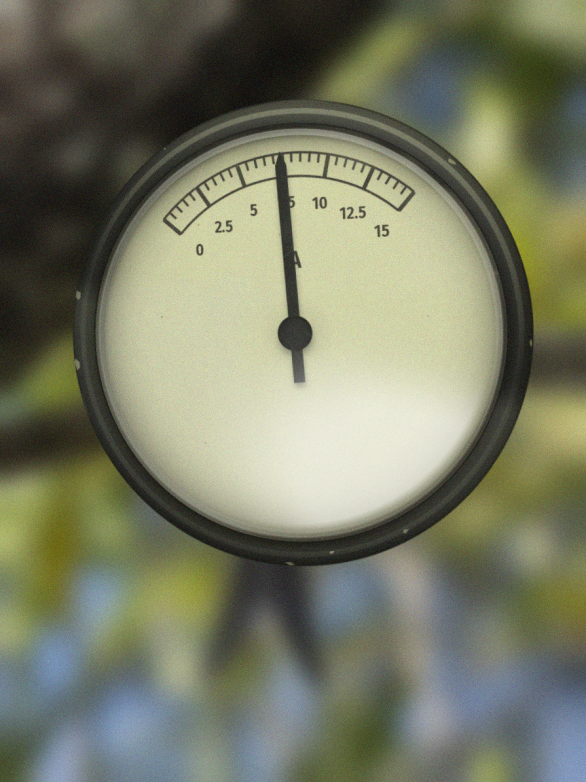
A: A 7.5
